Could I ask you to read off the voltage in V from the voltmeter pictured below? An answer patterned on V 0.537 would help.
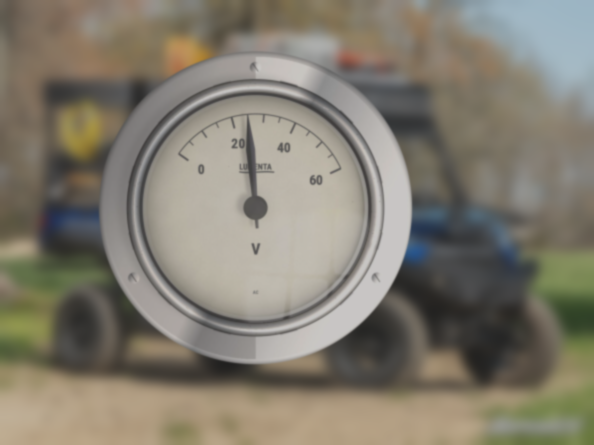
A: V 25
